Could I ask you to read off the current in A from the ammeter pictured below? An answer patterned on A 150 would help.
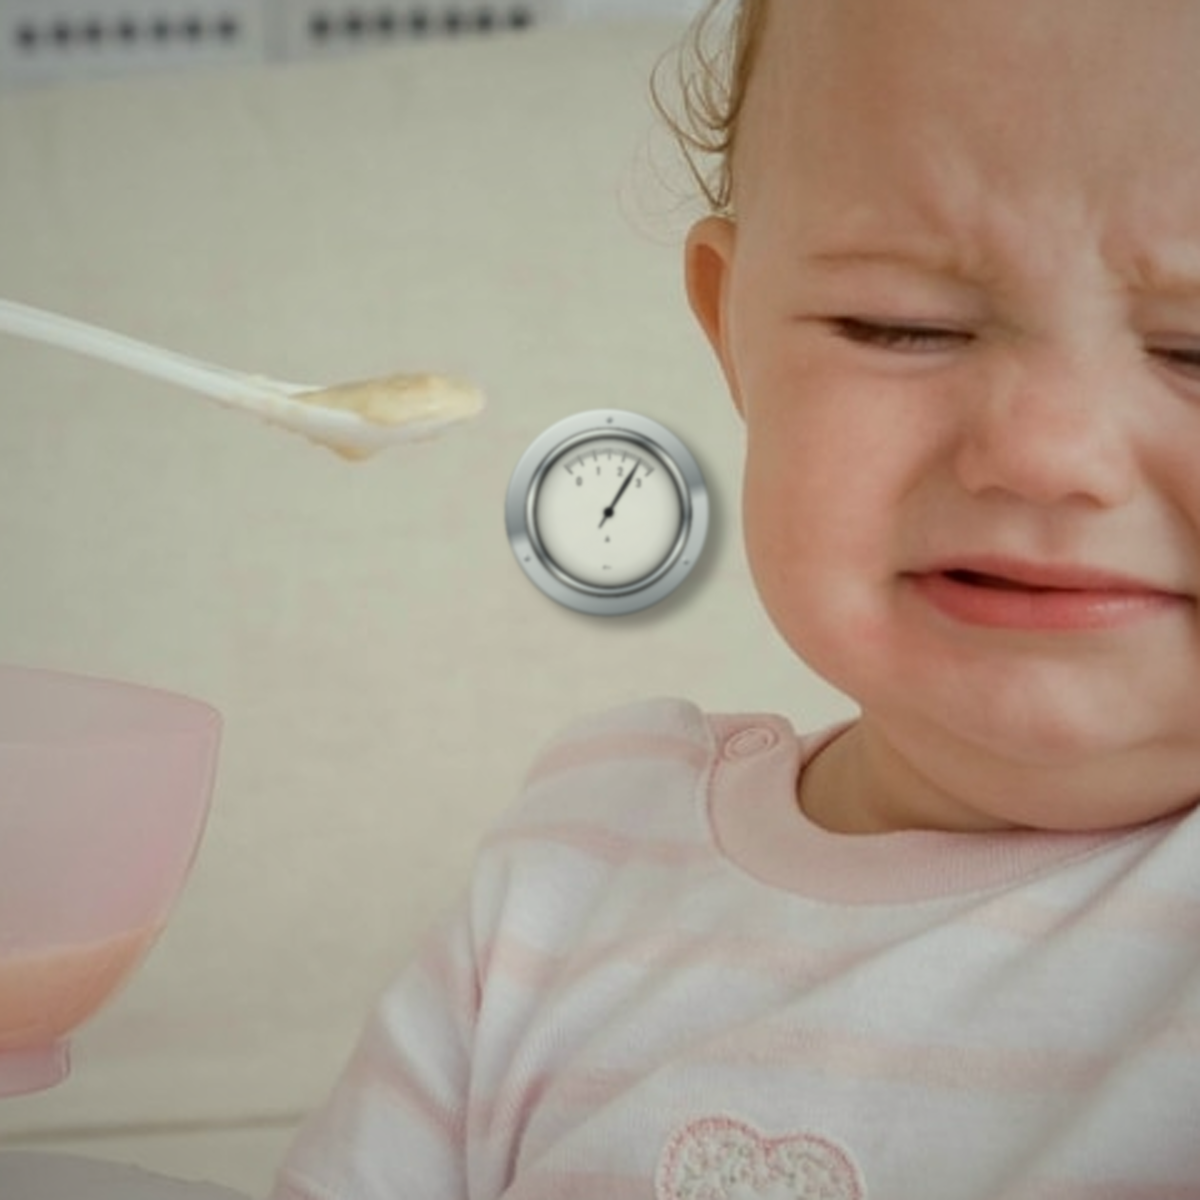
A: A 2.5
